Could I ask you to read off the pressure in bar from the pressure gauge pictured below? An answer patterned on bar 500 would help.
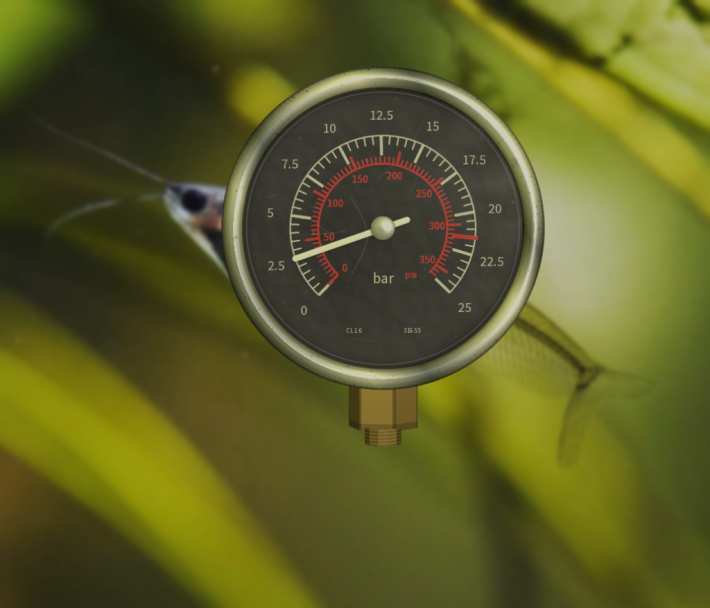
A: bar 2.5
